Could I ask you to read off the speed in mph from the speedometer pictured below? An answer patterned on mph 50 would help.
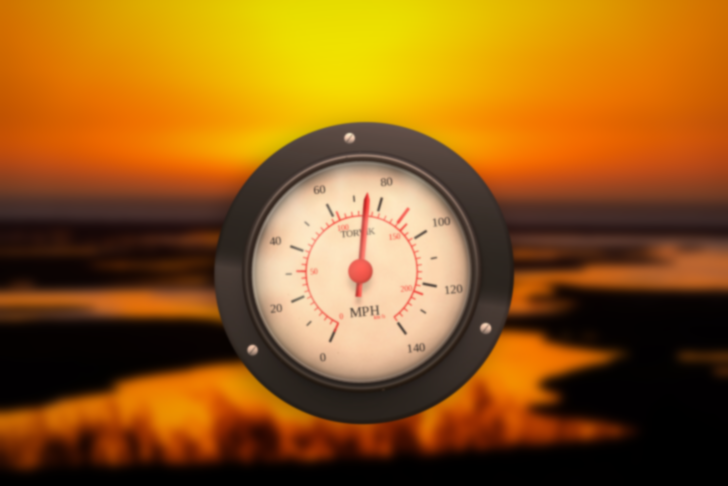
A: mph 75
